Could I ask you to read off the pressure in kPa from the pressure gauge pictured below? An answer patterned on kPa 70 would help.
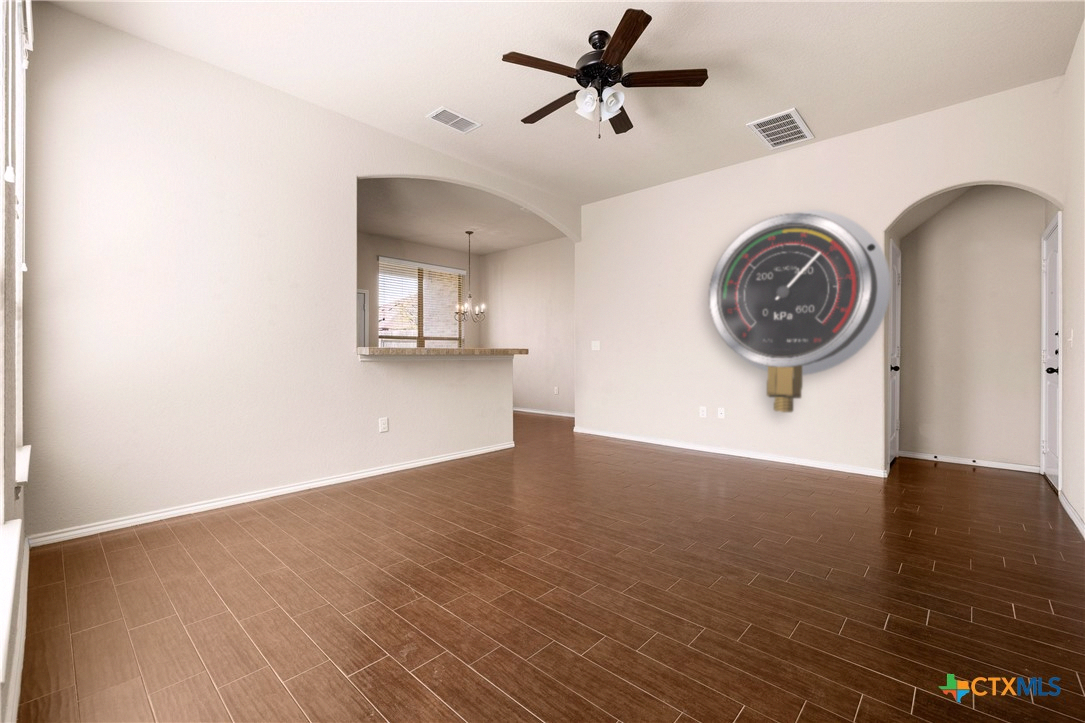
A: kPa 400
